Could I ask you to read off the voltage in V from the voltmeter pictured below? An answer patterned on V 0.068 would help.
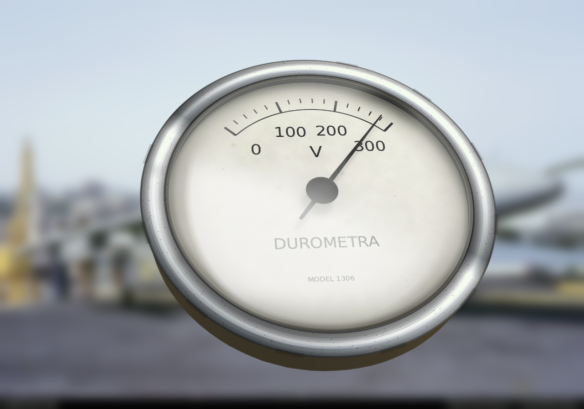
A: V 280
